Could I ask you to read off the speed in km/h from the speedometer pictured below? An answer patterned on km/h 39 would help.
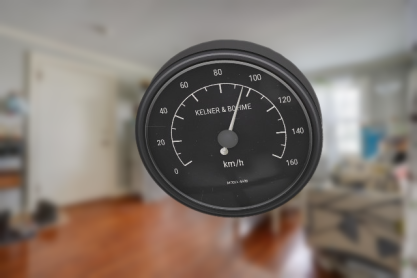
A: km/h 95
